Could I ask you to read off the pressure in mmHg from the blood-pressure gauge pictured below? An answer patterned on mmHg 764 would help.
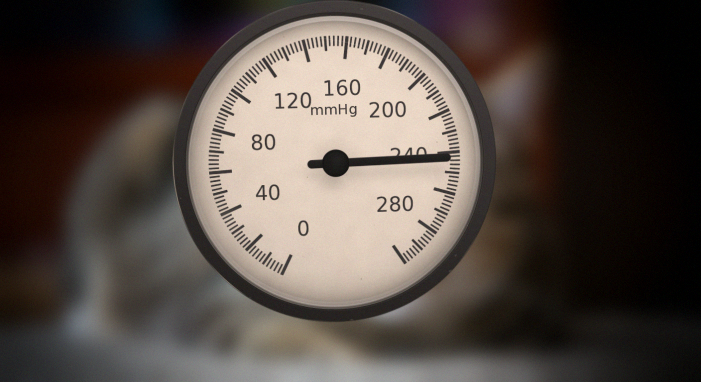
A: mmHg 242
